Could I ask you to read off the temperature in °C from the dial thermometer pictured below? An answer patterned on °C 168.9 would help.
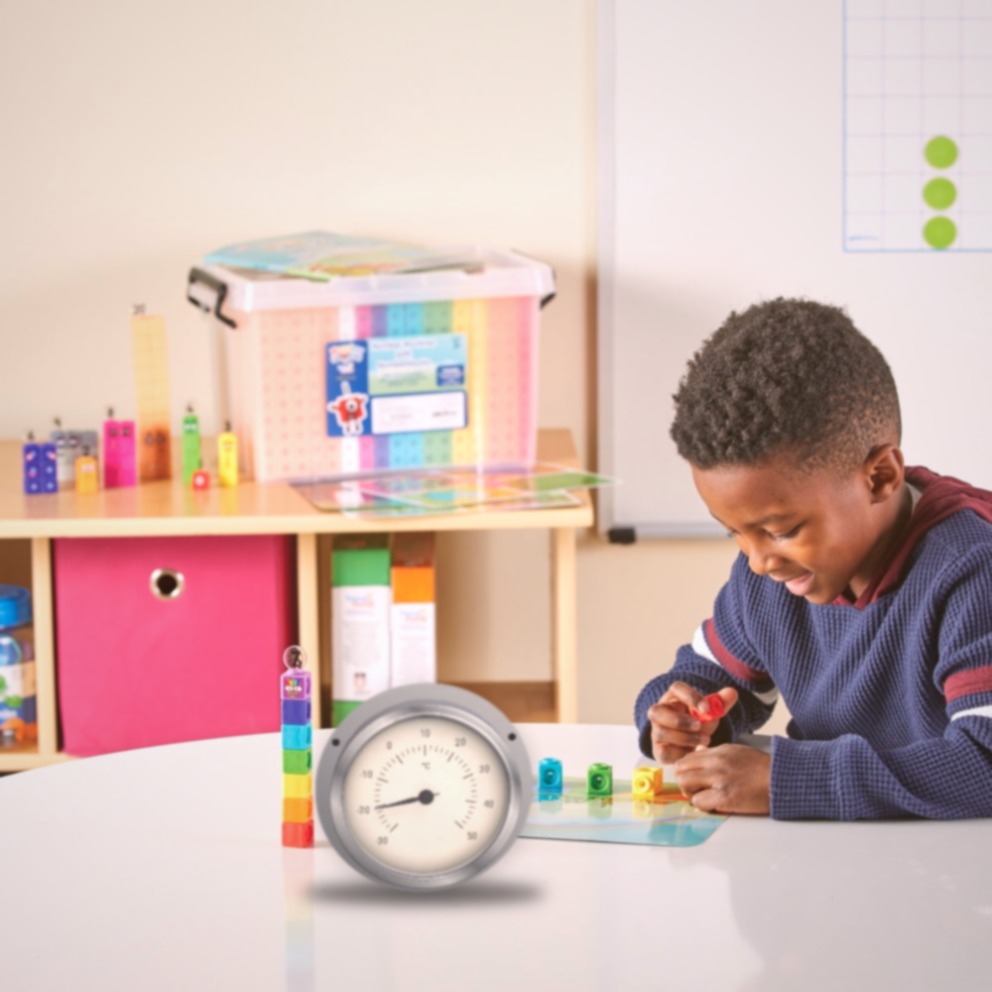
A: °C -20
